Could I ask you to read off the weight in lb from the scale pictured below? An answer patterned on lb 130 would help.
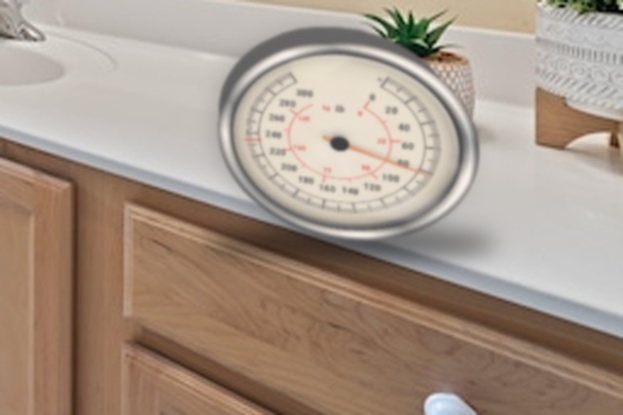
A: lb 80
